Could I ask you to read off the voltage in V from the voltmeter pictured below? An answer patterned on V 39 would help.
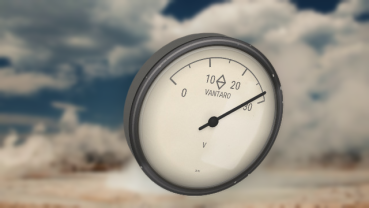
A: V 27.5
